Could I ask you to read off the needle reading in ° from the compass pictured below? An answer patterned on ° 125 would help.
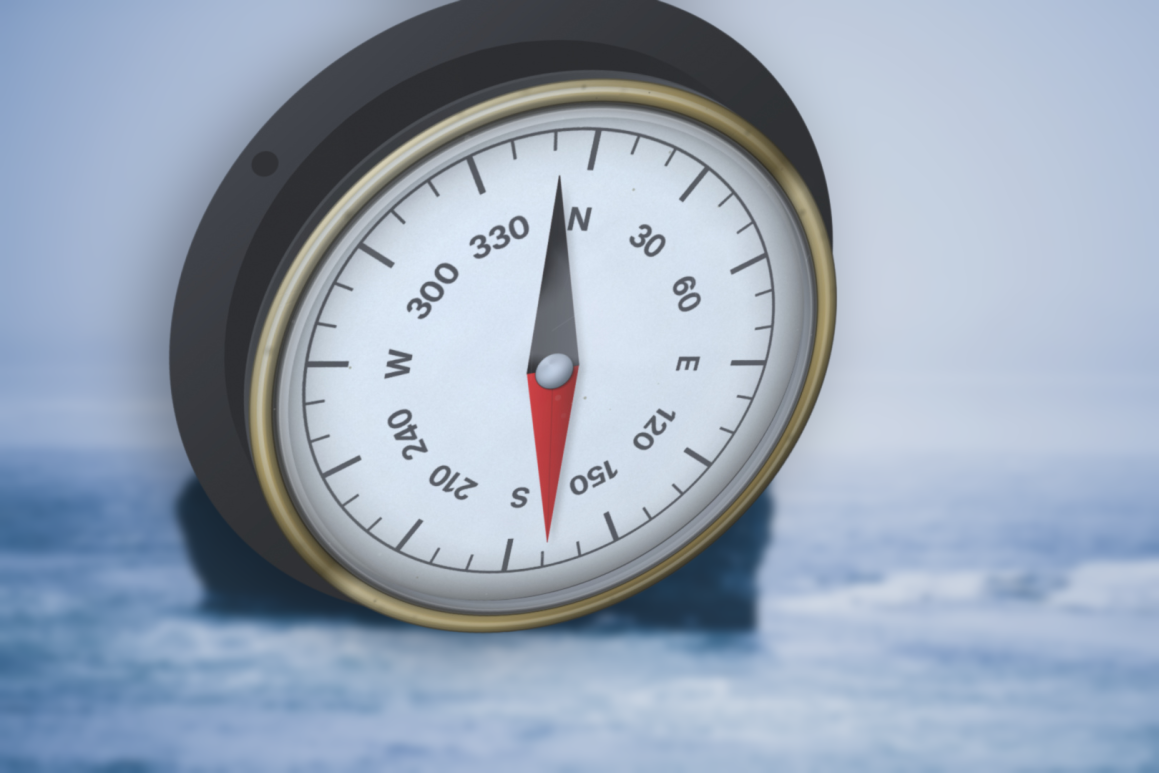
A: ° 170
